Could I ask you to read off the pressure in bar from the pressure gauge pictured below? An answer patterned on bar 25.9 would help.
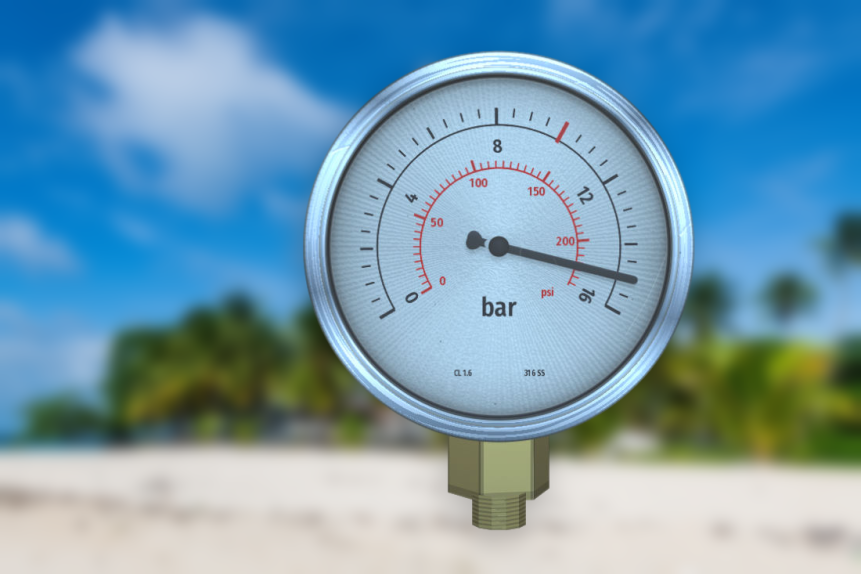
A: bar 15
